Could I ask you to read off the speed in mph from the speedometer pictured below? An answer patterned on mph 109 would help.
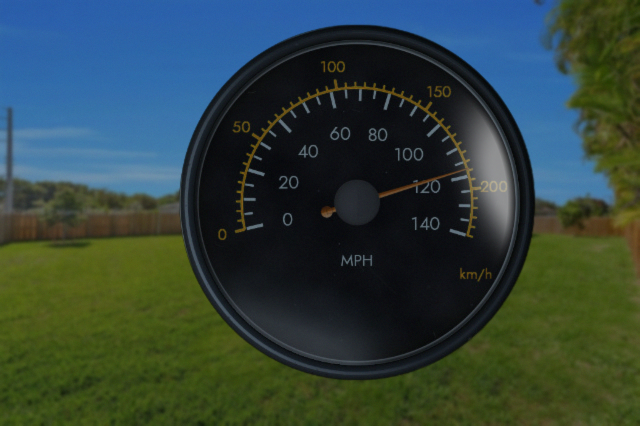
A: mph 117.5
